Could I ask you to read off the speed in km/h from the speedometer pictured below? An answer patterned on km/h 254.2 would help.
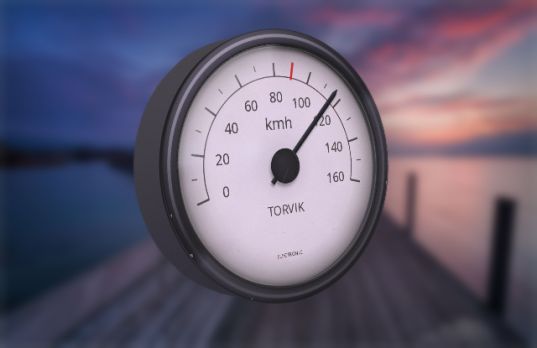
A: km/h 115
